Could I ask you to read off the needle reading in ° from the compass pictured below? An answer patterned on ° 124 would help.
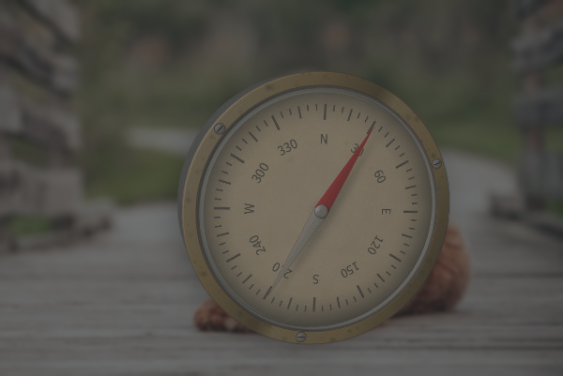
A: ° 30
